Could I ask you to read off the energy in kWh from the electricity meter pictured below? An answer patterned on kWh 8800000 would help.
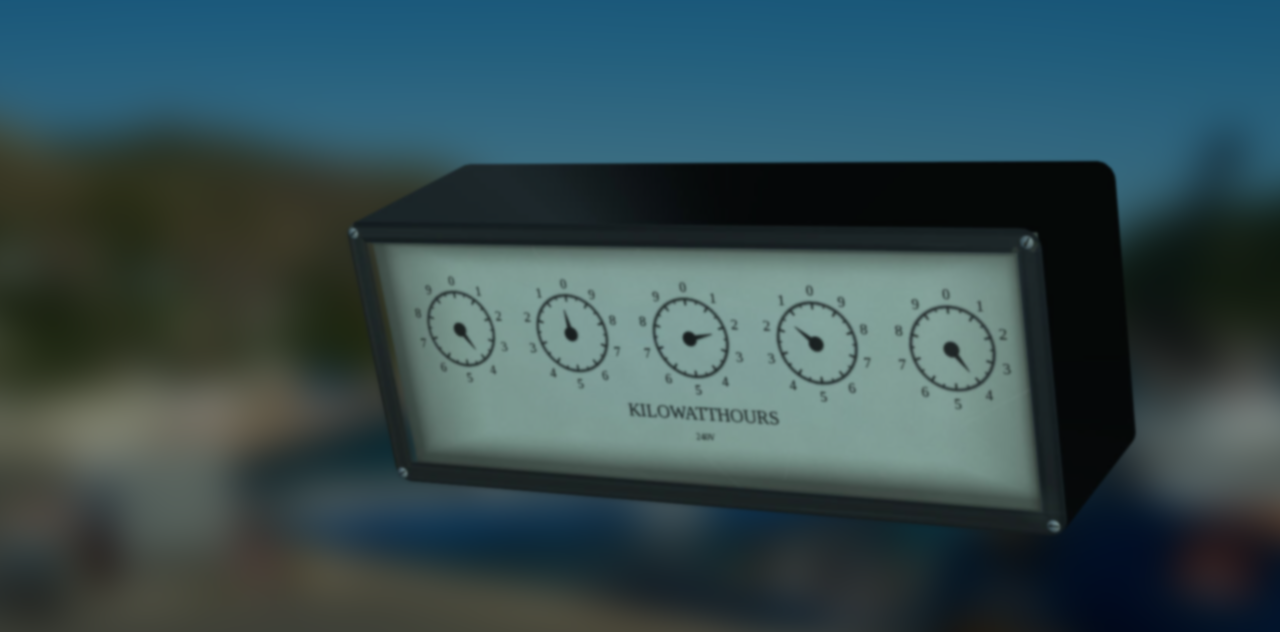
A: kWh 40214
